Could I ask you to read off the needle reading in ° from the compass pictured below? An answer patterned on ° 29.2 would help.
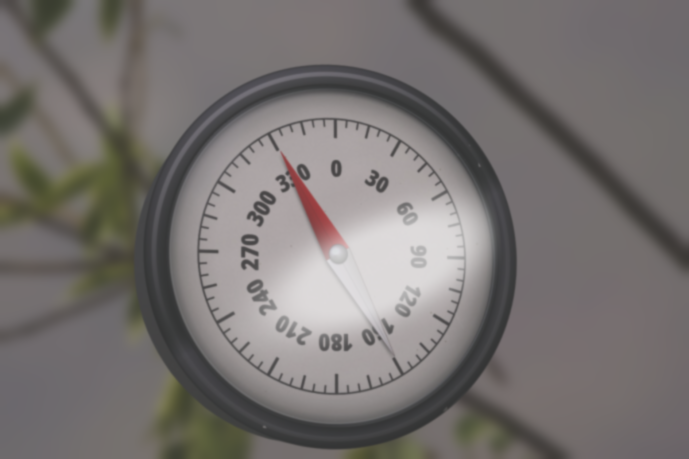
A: ° 330
